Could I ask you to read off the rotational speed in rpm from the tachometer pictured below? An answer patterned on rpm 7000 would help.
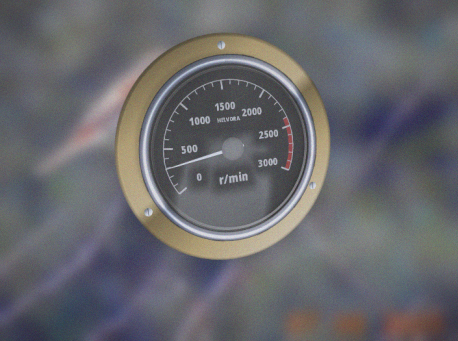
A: rpm 300
